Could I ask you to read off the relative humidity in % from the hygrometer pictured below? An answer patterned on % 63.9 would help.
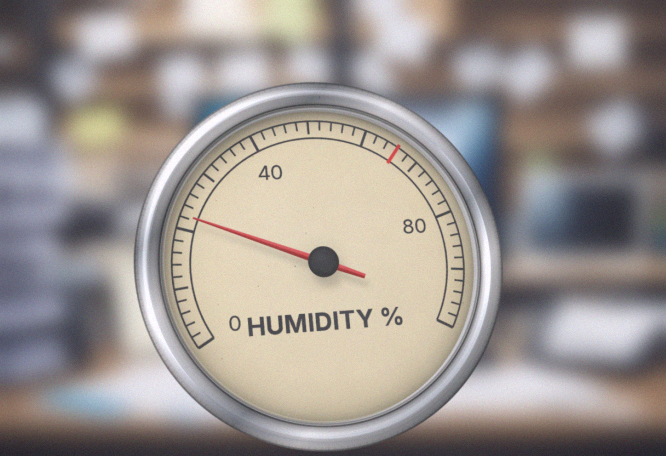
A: % 22
